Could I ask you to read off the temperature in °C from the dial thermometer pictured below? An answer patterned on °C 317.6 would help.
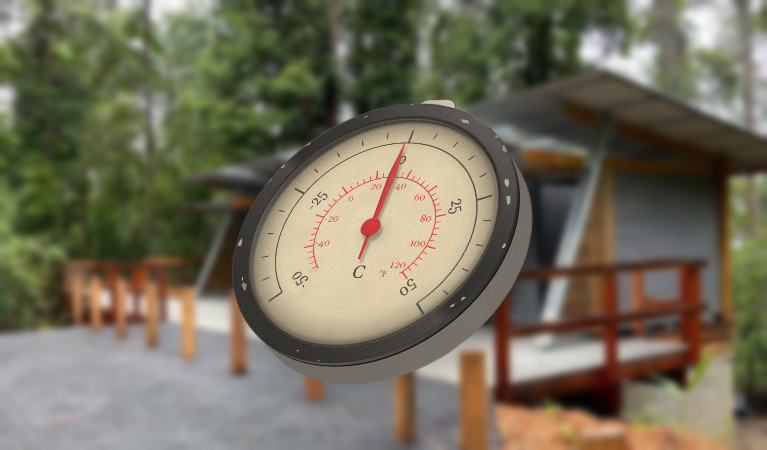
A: °C 0
